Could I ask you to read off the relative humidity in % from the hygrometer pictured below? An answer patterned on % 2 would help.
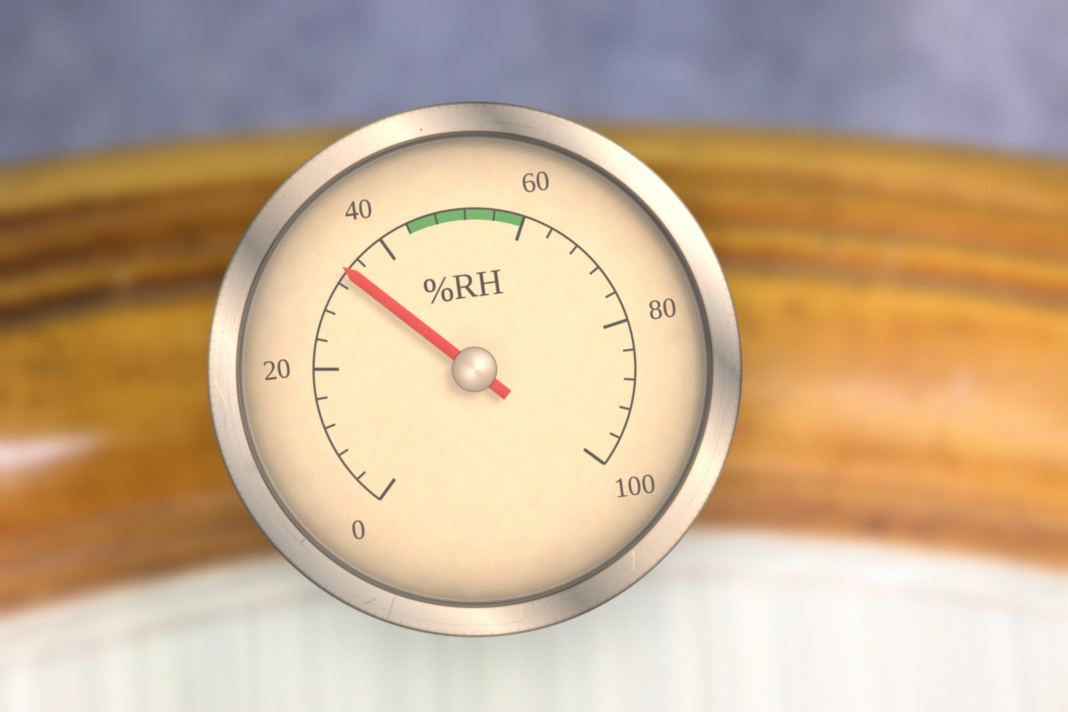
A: % 34
